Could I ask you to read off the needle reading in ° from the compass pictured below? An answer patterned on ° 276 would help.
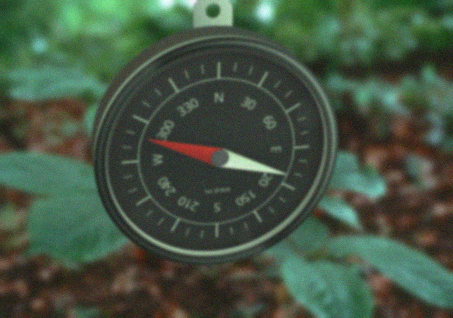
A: ° 290
